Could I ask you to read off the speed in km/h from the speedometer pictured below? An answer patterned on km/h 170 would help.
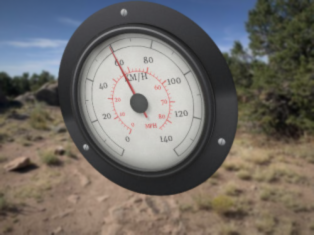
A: km/h 60
